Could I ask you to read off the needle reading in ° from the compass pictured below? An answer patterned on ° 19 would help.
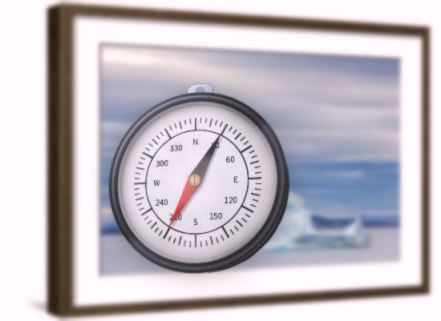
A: ° 210
